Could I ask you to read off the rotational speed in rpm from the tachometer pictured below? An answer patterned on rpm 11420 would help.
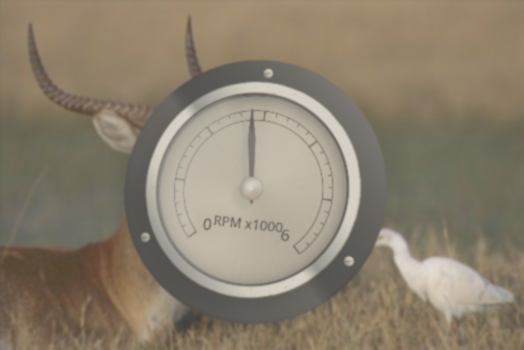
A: rpm 2800
